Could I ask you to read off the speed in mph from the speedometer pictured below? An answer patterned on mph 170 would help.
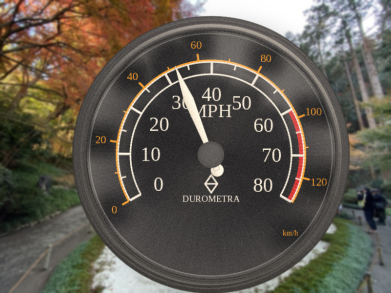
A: mph 32.5
